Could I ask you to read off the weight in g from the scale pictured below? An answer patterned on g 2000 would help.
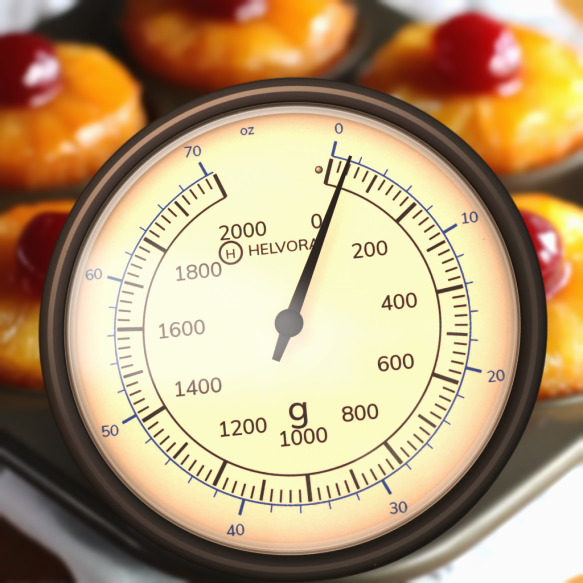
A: g 40
